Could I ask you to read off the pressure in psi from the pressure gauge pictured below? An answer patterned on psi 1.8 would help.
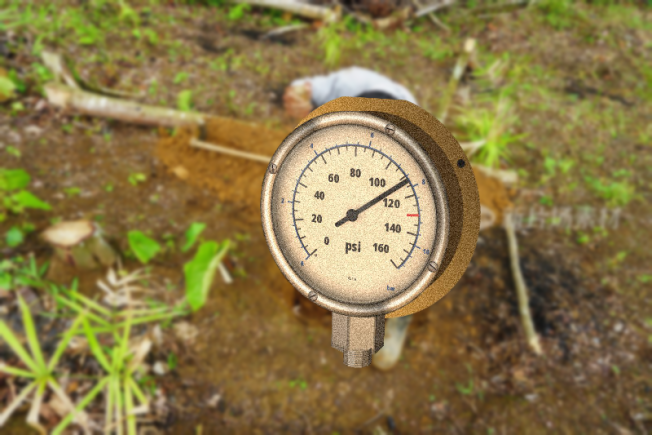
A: psi 112.5
